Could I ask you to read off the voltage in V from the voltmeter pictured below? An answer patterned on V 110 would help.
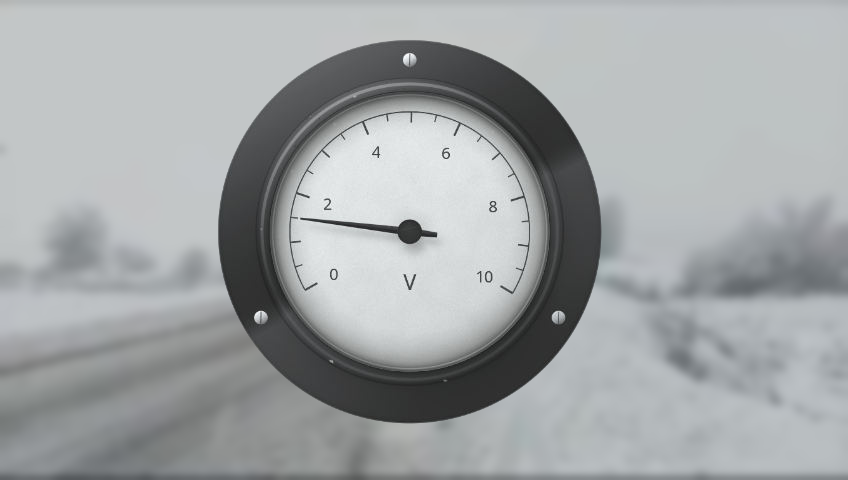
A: V 1.5
